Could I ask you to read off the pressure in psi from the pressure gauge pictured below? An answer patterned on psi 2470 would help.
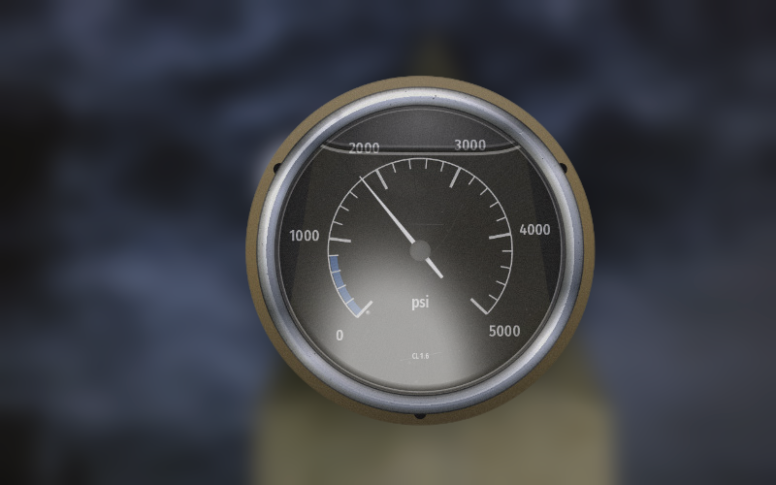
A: psi 1800
